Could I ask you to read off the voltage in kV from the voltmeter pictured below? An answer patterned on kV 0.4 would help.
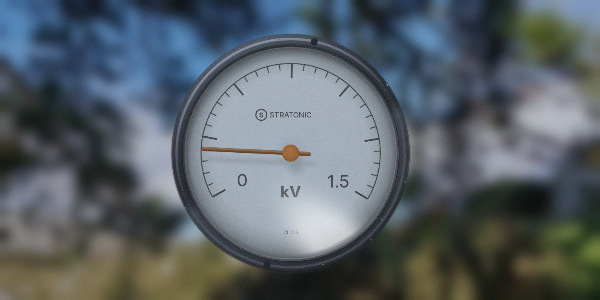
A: kV 0.2
